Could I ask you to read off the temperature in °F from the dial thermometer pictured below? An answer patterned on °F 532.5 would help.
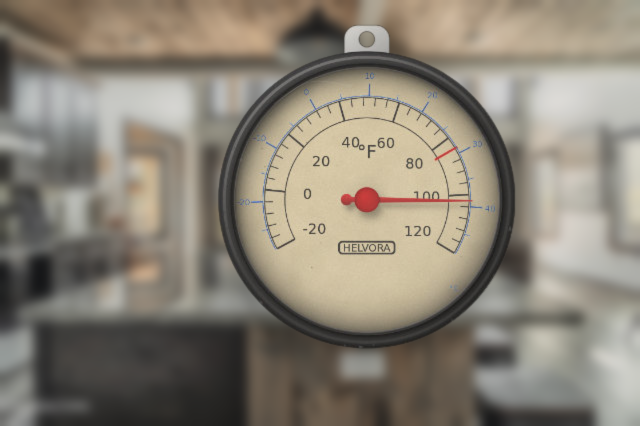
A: °F 102
